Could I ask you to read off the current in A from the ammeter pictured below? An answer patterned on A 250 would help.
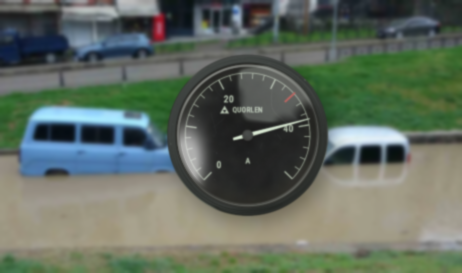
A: A 39
